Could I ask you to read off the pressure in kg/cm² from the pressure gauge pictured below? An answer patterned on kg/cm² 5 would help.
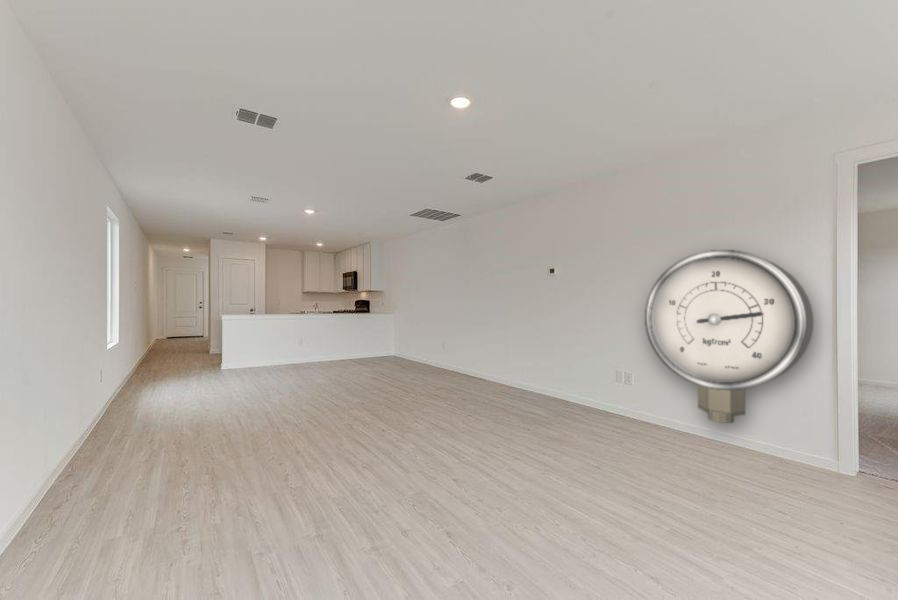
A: kg/cm² 32
